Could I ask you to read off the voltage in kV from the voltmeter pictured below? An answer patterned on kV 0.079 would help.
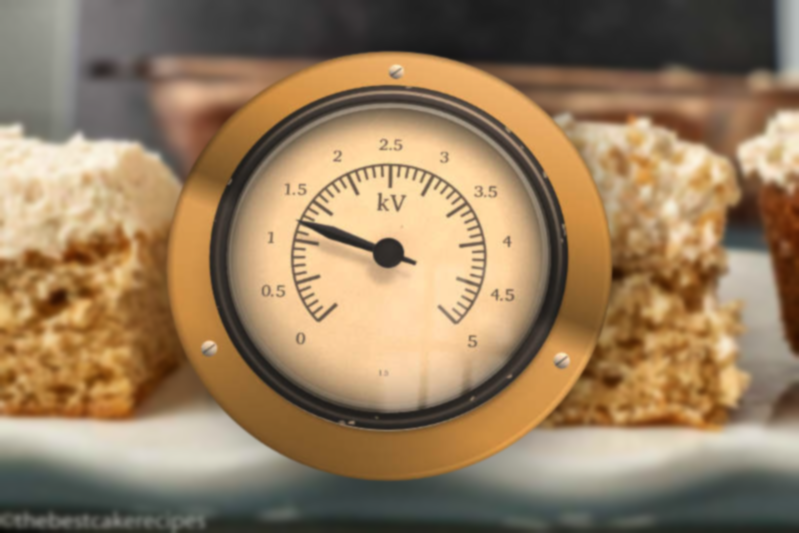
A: kV 1.2
